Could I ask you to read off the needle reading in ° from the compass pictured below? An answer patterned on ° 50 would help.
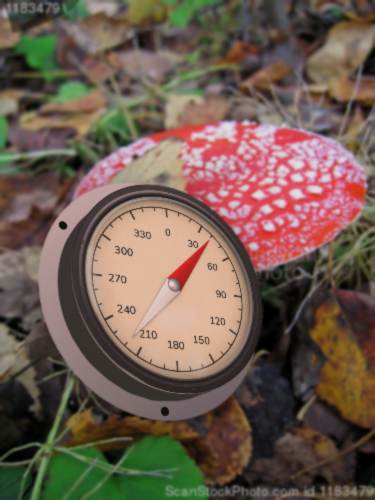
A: ° 40
